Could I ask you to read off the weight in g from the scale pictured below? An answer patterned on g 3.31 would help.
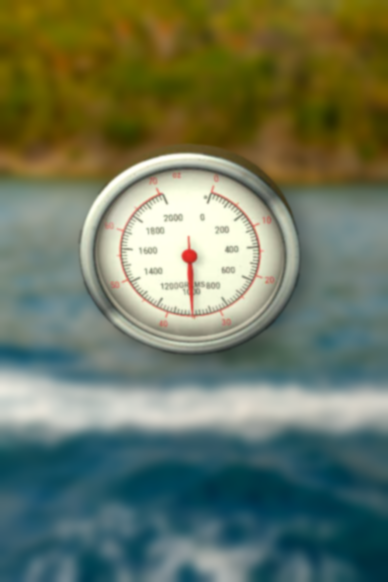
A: g 1000
